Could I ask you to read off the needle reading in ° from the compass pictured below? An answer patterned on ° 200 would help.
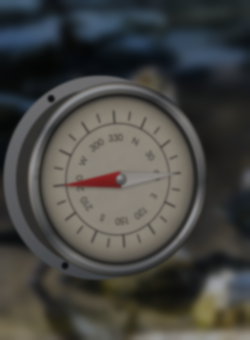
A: ° 240
